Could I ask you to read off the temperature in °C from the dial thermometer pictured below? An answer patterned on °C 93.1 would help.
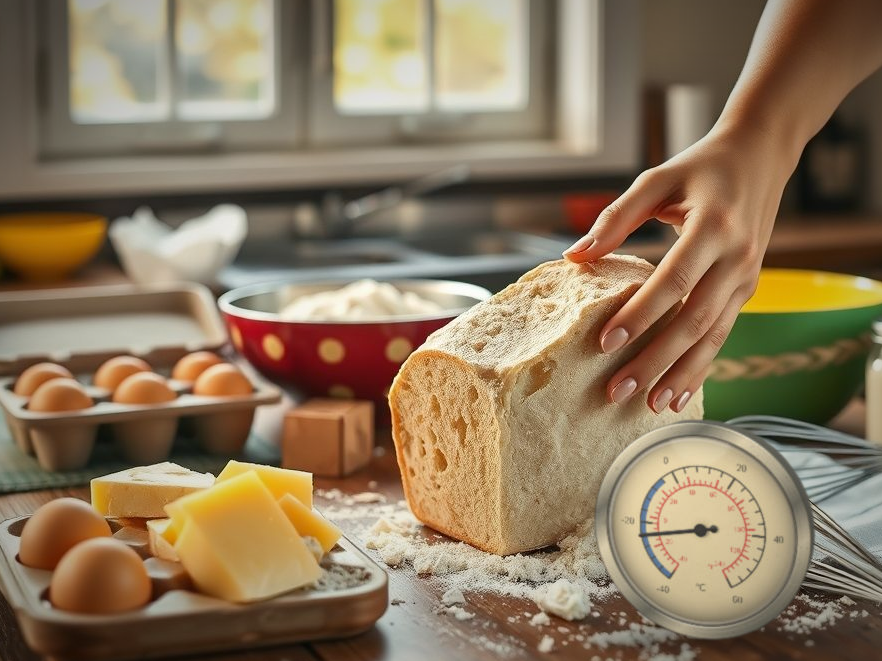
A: °C -24
